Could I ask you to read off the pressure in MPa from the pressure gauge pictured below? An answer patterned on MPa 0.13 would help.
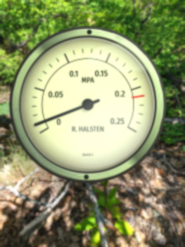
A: MPa 0.01
